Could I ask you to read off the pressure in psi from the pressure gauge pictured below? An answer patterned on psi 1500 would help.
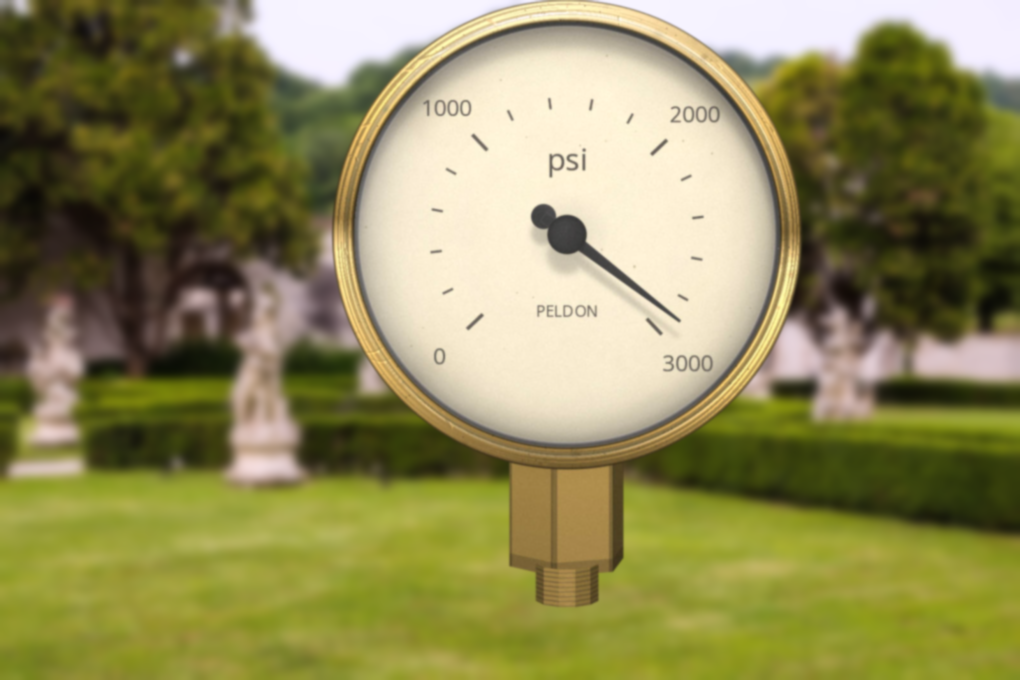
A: psi 2900
